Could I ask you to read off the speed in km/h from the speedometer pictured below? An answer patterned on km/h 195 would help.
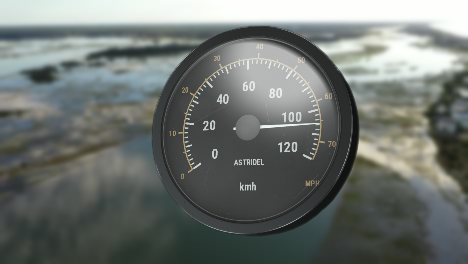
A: km/h 106
